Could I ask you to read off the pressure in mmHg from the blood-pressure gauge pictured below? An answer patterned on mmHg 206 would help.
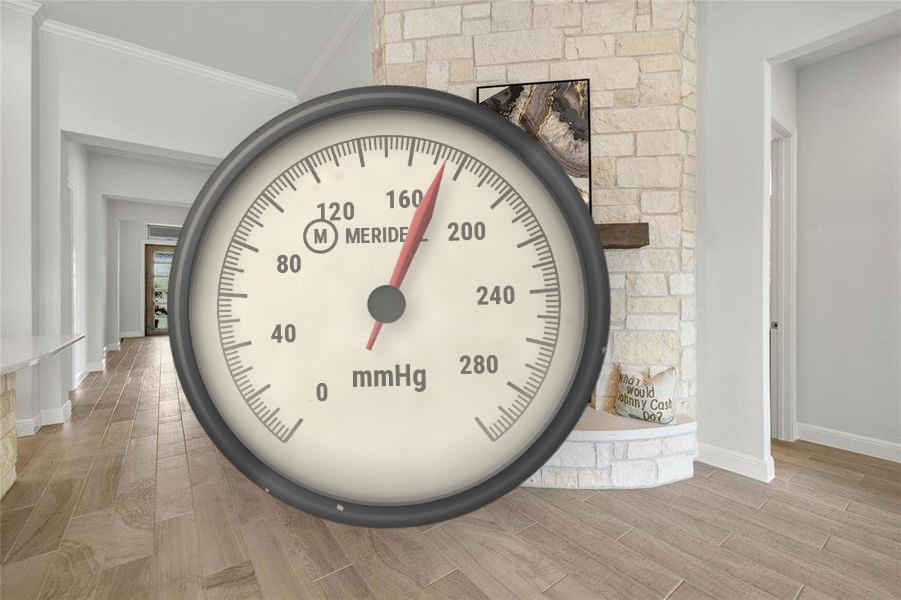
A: mmHg 174
